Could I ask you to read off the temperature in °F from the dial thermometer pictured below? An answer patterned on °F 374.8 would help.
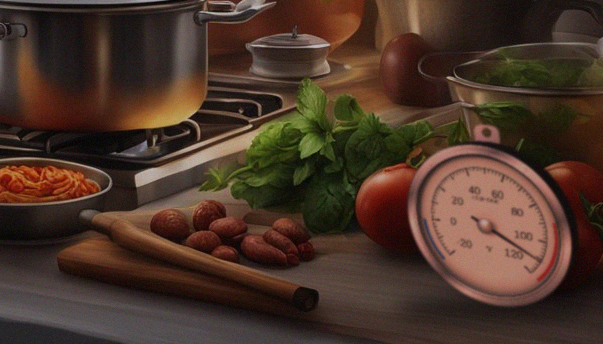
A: °F 110
